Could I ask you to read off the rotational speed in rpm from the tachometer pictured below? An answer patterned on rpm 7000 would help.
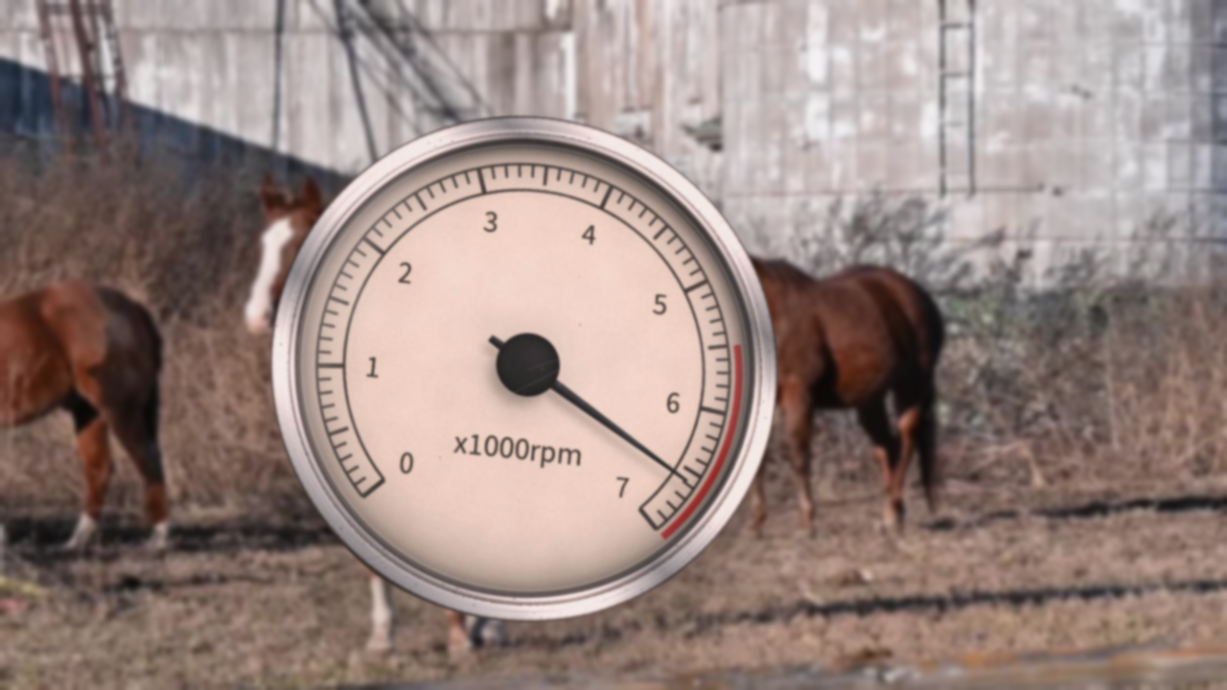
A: rpm 6600
